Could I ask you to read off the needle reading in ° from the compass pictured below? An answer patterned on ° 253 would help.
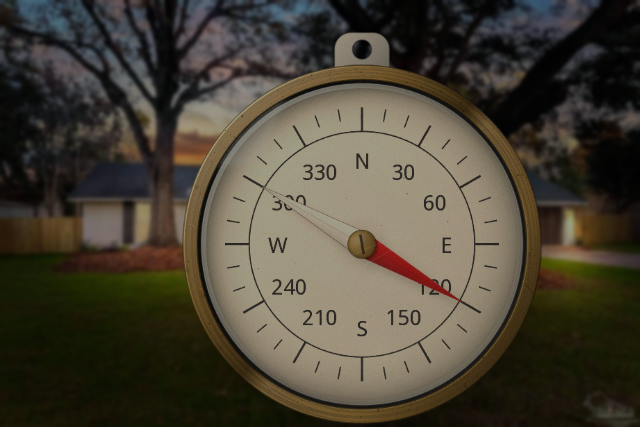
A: ° 120
